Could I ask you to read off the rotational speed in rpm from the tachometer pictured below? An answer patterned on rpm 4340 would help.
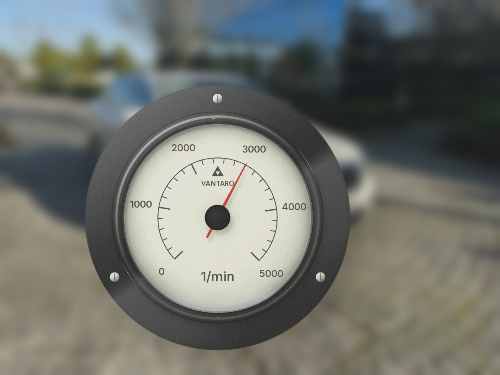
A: rpm 3000
